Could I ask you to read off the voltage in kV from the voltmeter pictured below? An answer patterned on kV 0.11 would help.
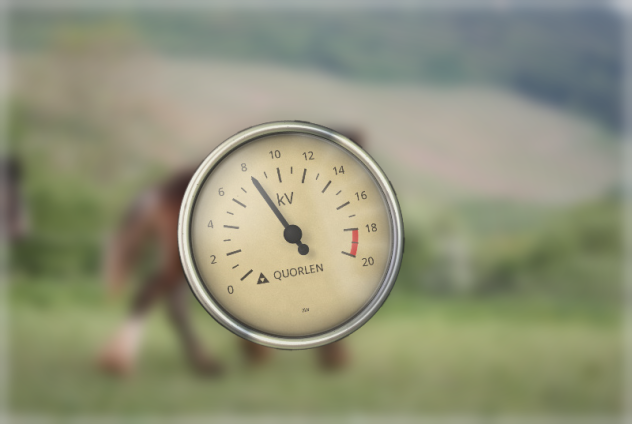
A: kV 8
